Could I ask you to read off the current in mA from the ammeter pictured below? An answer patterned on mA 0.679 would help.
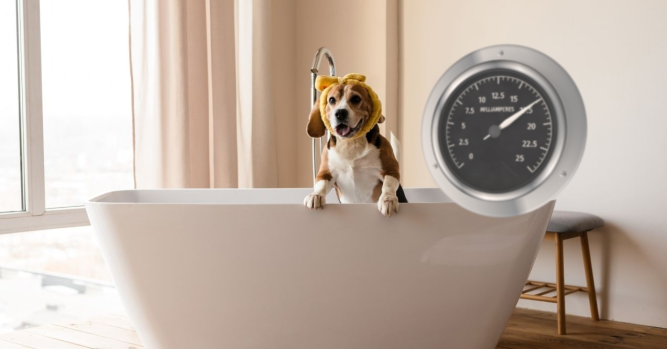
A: mA 17.5
